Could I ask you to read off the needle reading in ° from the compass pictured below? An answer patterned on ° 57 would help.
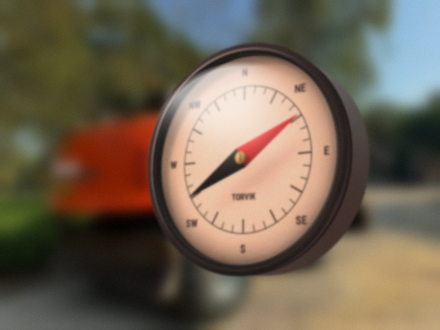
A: ° 60
